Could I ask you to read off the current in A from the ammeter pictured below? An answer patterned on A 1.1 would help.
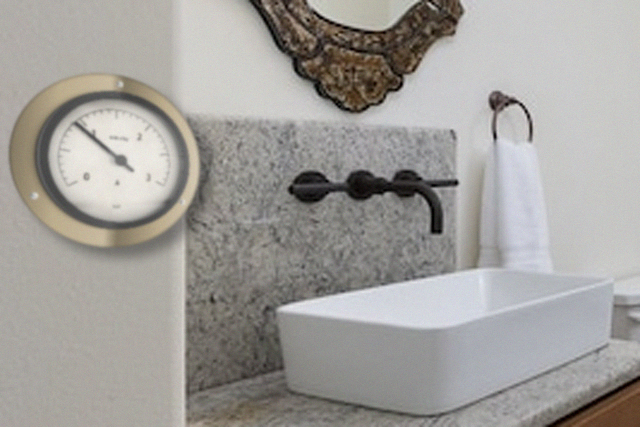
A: A 0.9
